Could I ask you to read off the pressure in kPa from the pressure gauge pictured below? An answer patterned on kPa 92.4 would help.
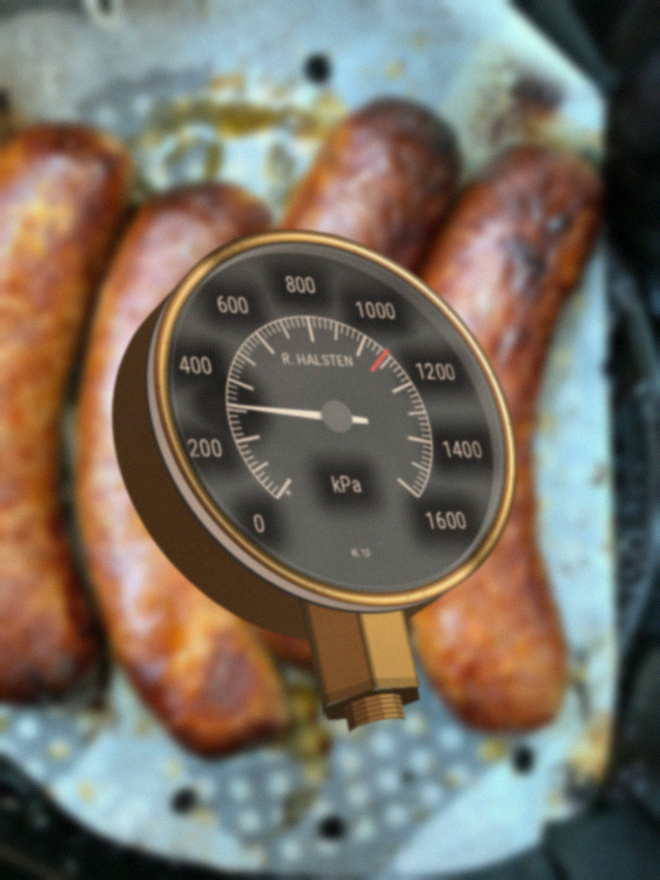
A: kPa 300
